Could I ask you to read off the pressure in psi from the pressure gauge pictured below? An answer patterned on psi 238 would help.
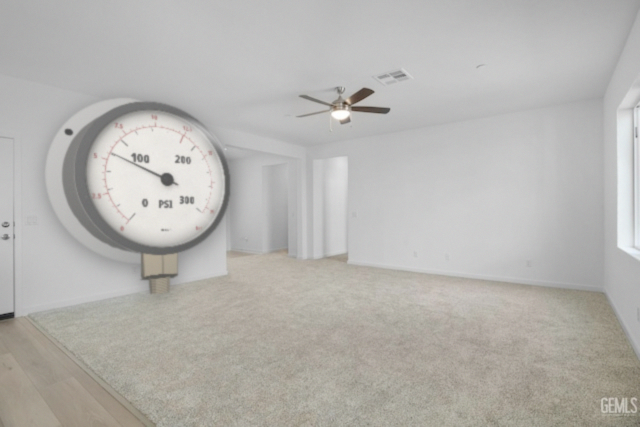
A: psi 80
